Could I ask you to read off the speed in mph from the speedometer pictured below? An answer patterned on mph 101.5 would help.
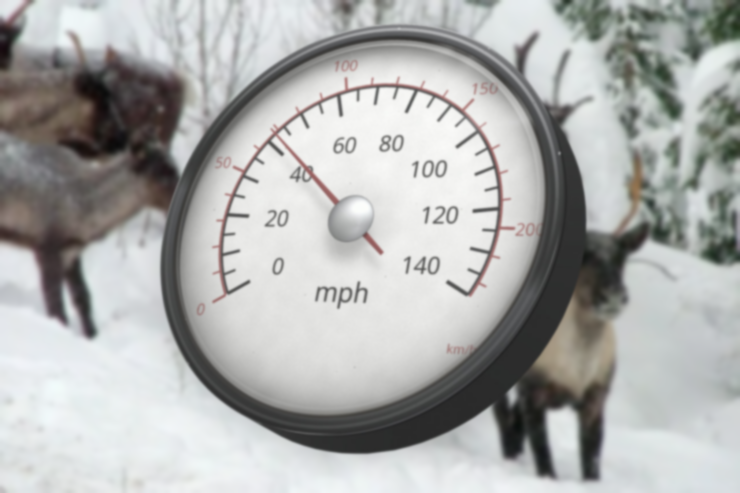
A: mph 42.5
